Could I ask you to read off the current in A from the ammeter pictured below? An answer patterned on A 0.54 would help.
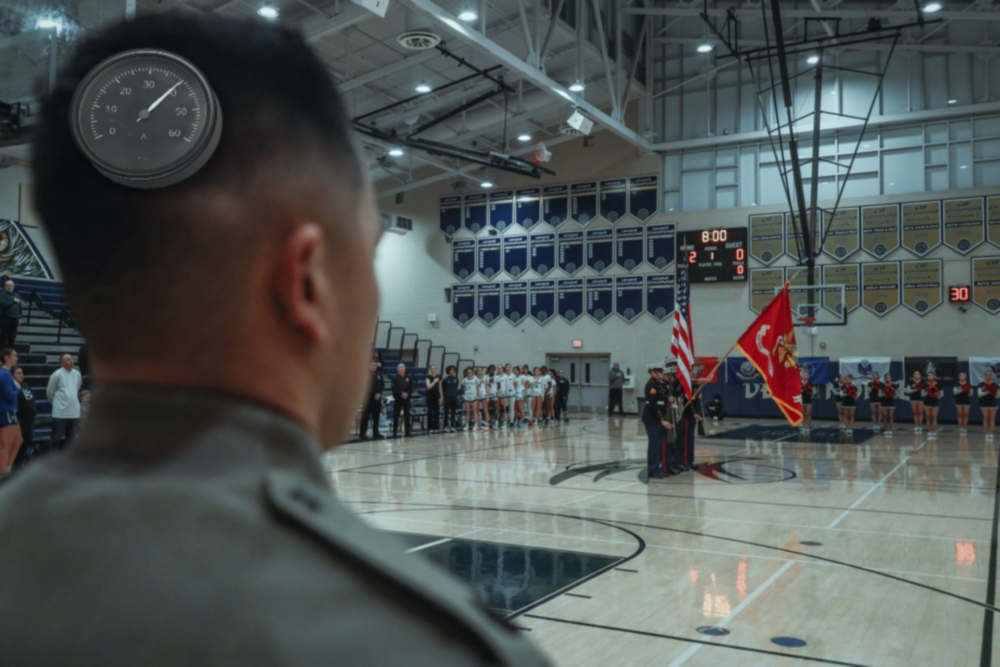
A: A 40
